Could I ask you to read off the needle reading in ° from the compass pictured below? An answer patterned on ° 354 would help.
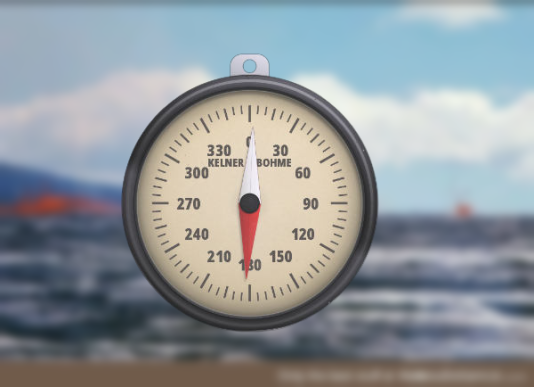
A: ° 182.5
